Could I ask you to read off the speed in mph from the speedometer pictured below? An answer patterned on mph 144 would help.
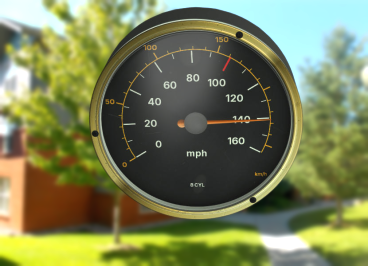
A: mph 140
